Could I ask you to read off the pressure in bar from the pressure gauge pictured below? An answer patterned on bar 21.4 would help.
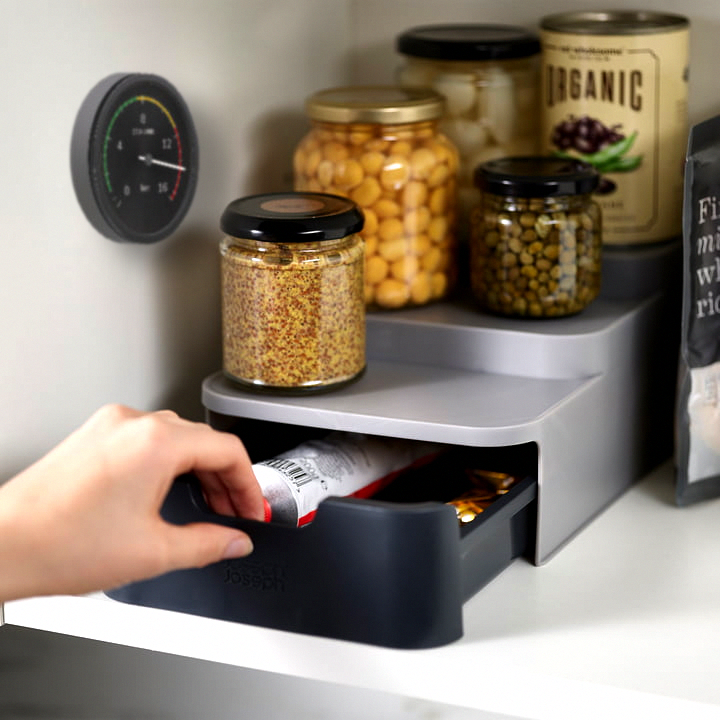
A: bar 14
